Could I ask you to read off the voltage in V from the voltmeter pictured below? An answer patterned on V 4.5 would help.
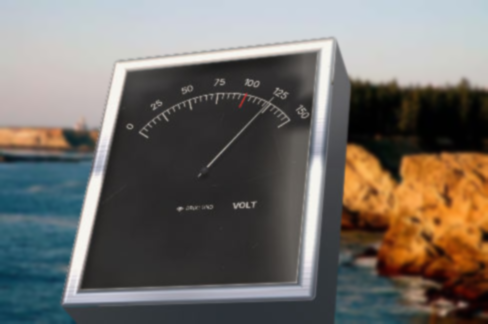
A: V 125
